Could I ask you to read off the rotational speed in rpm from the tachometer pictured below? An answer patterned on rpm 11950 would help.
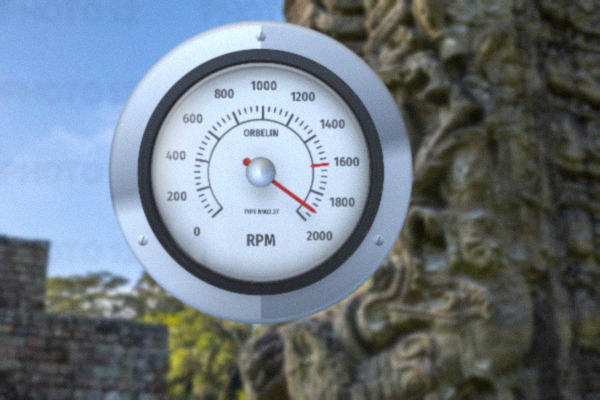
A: rpm 1920
